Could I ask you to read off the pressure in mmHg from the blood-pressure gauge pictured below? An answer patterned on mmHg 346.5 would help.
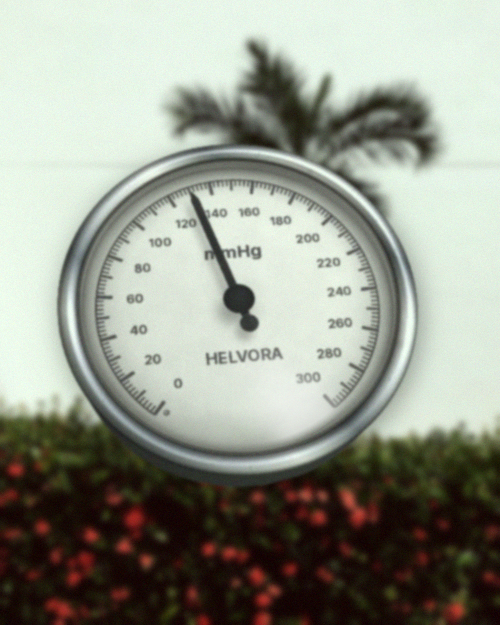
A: mmHg 130
